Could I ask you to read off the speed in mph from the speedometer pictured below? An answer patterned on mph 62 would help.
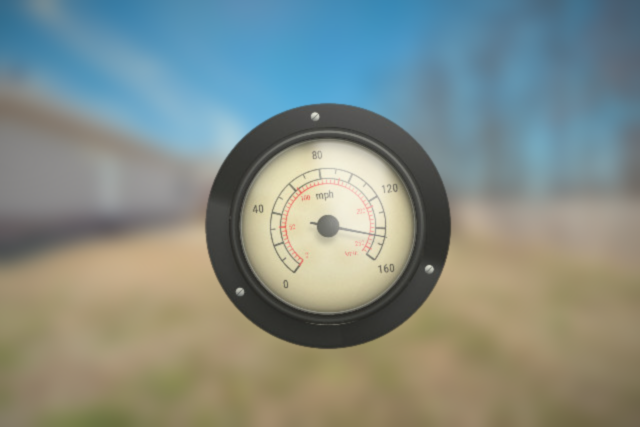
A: mph 145
